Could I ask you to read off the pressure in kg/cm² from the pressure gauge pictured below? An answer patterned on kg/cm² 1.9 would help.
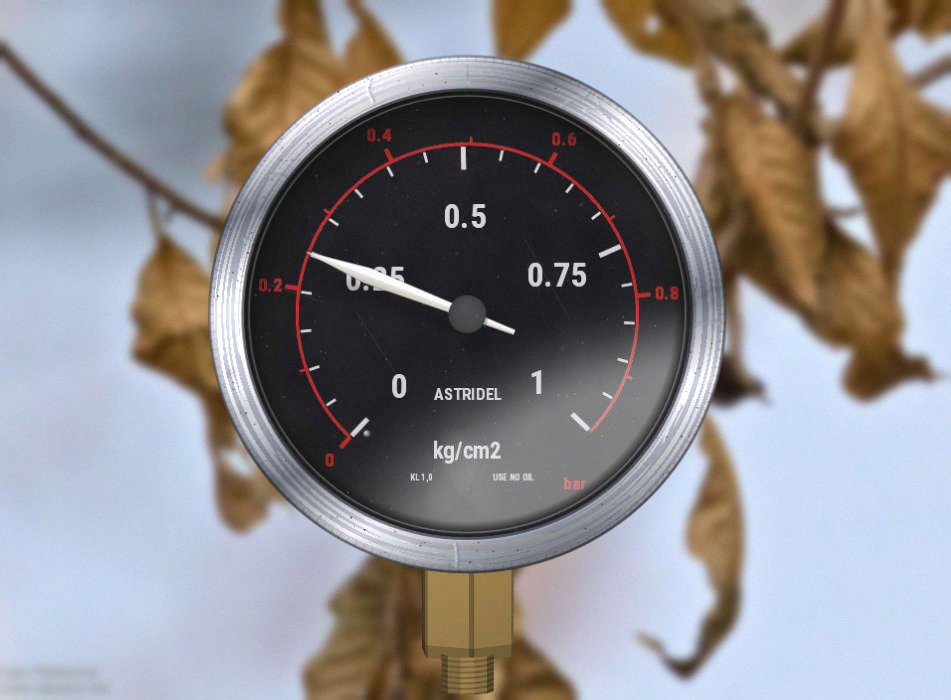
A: kg/cm² 0.25
